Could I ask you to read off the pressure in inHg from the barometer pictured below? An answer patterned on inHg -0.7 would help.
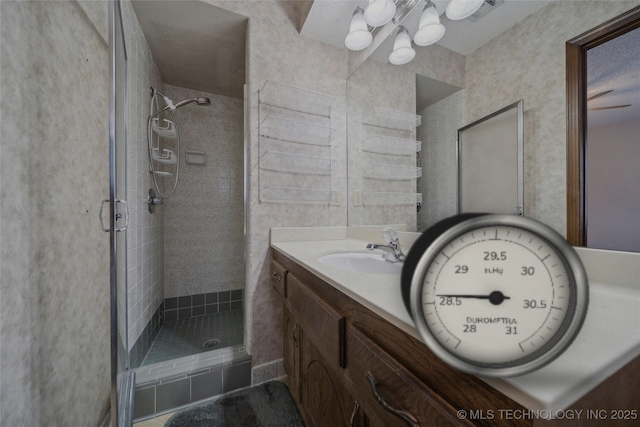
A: inHg 28.6
